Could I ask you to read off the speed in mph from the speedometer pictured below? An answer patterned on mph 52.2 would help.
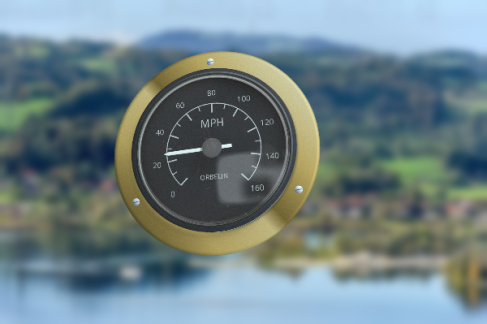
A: mph 25
